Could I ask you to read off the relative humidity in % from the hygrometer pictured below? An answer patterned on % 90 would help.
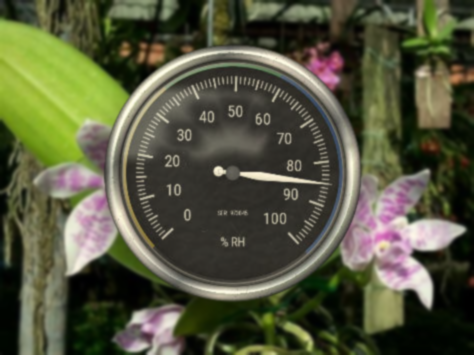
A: % 85
